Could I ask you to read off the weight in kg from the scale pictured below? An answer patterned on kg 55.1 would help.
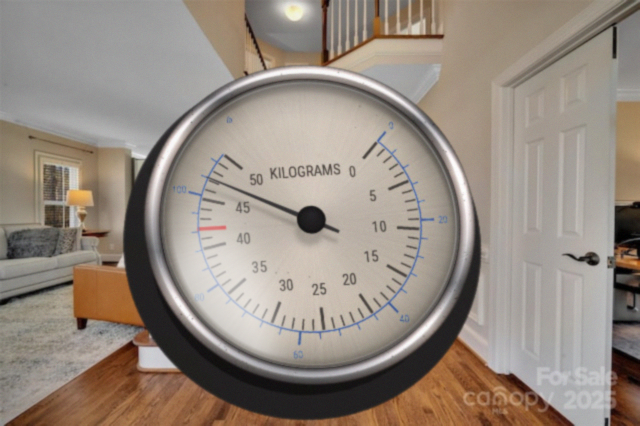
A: kg 47
